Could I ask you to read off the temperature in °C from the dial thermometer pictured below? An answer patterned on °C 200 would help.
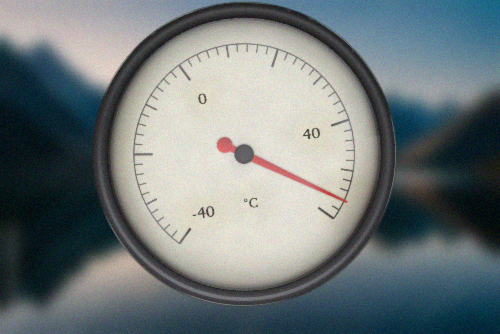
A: °C 56
